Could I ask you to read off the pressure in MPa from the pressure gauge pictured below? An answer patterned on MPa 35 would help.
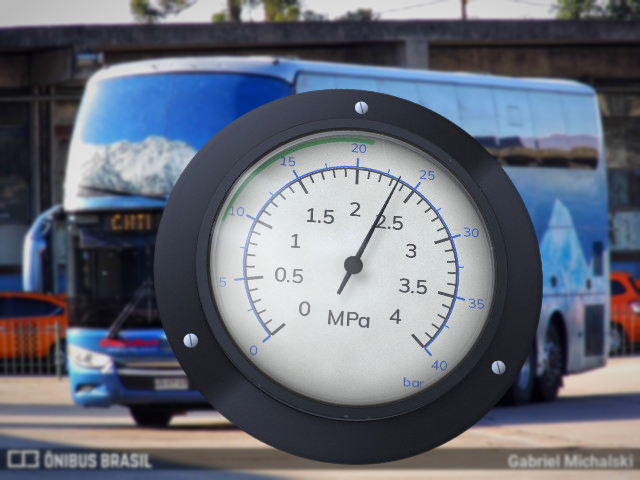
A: MPa 2.35
